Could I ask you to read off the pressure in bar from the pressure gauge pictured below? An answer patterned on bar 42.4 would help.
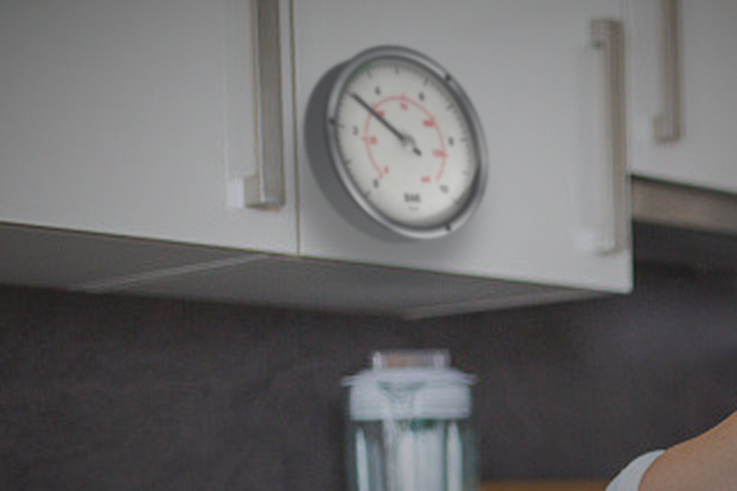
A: bar 3
